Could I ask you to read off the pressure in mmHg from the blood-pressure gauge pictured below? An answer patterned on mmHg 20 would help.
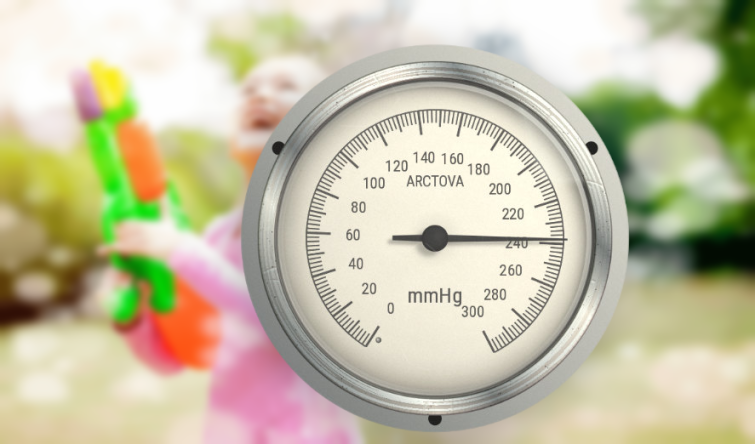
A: mmHg 238
